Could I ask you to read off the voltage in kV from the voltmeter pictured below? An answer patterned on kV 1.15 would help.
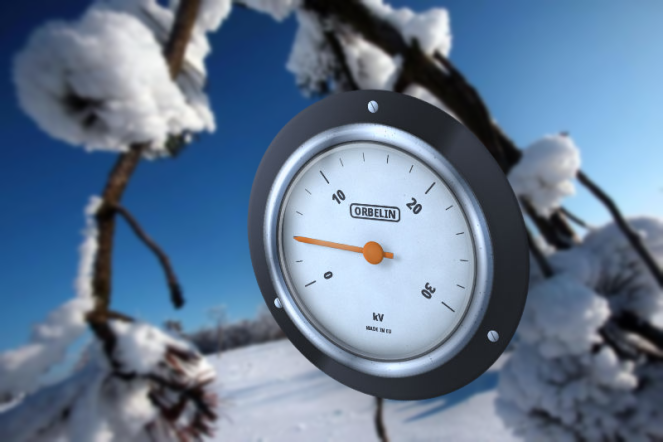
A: kV 4
